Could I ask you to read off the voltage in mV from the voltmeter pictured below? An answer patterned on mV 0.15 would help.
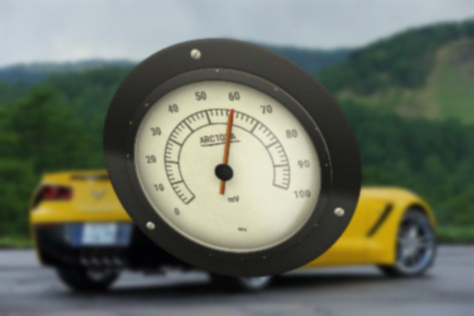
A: mV 60
